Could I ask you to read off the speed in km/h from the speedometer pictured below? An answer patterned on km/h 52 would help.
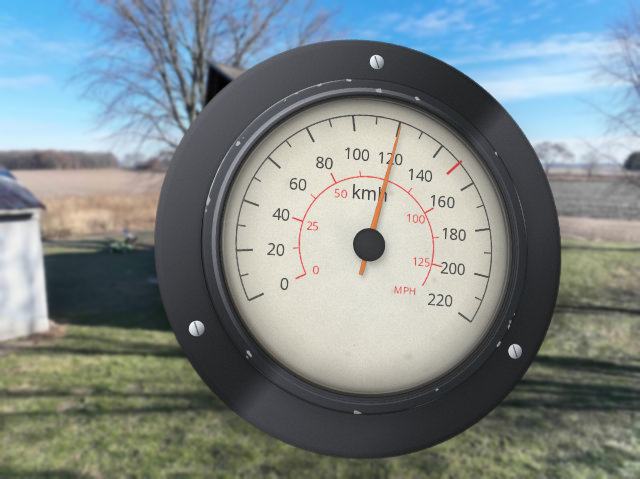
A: km/h 120
